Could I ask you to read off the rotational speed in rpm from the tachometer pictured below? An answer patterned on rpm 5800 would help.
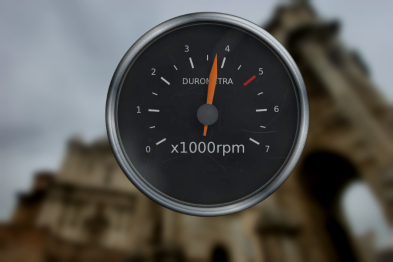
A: rpm 3750
